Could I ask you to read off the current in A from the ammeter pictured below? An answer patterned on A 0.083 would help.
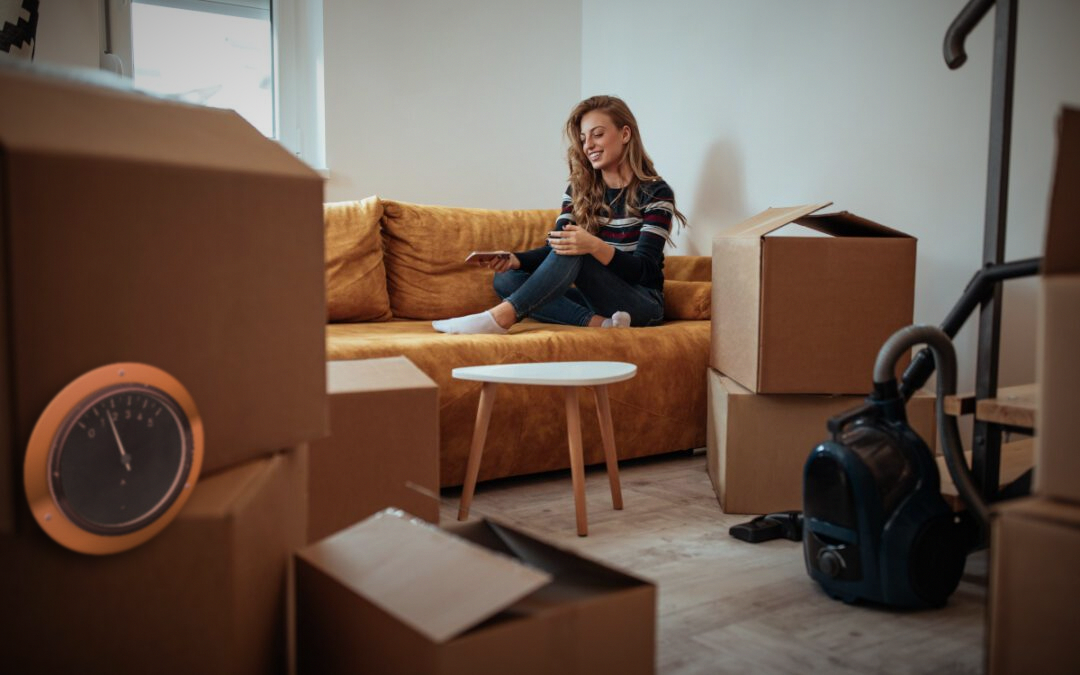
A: A 1.5
